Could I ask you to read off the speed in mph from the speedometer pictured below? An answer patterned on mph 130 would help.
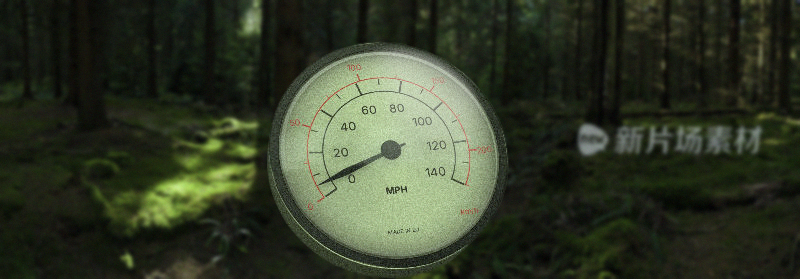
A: mph 5
